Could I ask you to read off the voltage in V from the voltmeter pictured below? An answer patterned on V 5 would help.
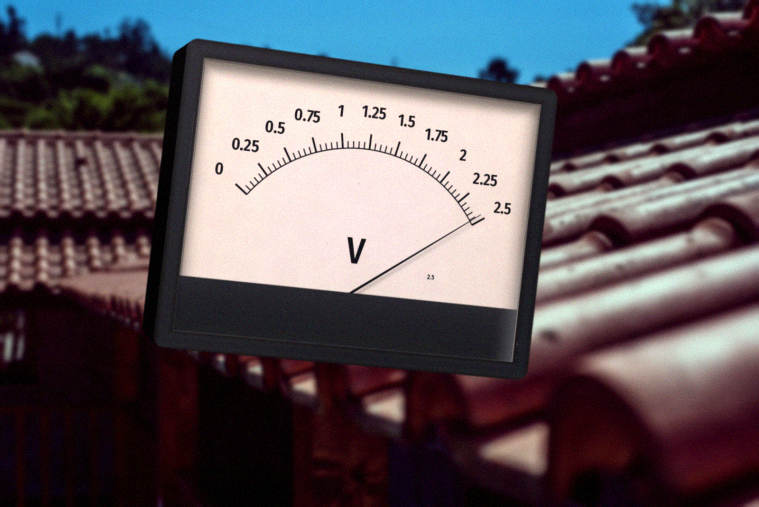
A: V 2.45
